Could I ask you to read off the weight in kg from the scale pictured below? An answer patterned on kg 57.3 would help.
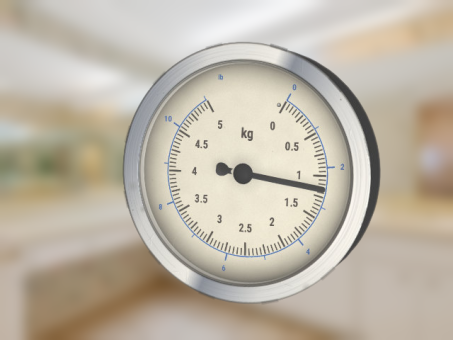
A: kg 1.15
